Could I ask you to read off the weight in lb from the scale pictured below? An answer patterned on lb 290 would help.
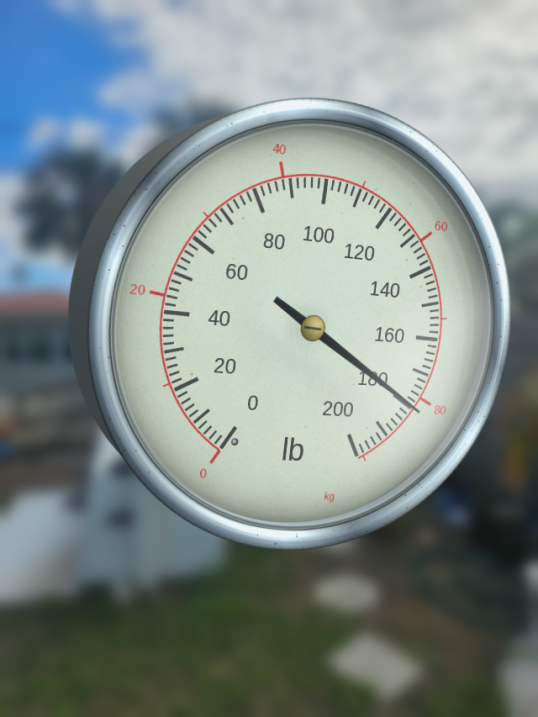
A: lb 180
